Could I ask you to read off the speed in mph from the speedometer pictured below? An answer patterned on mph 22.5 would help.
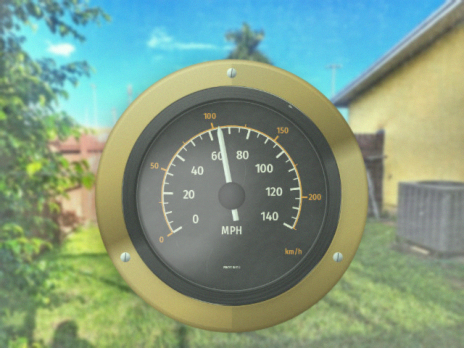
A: mph 65
